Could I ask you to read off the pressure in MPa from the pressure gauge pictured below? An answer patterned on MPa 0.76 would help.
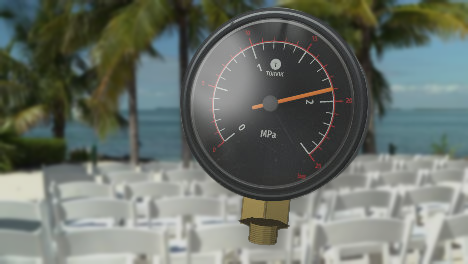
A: MPa 1.9
